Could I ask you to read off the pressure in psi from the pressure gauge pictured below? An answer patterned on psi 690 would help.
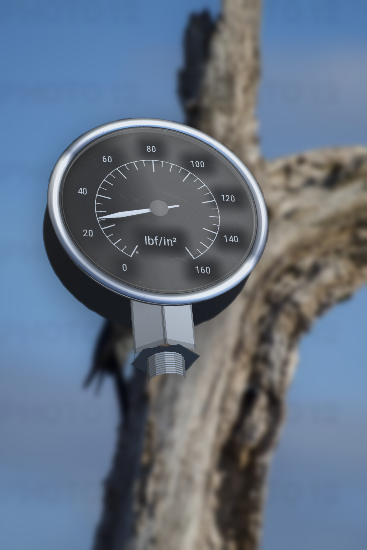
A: psi 25
